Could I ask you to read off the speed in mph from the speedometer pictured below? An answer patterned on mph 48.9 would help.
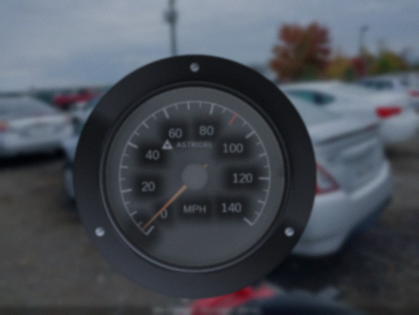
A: mph 2.5
